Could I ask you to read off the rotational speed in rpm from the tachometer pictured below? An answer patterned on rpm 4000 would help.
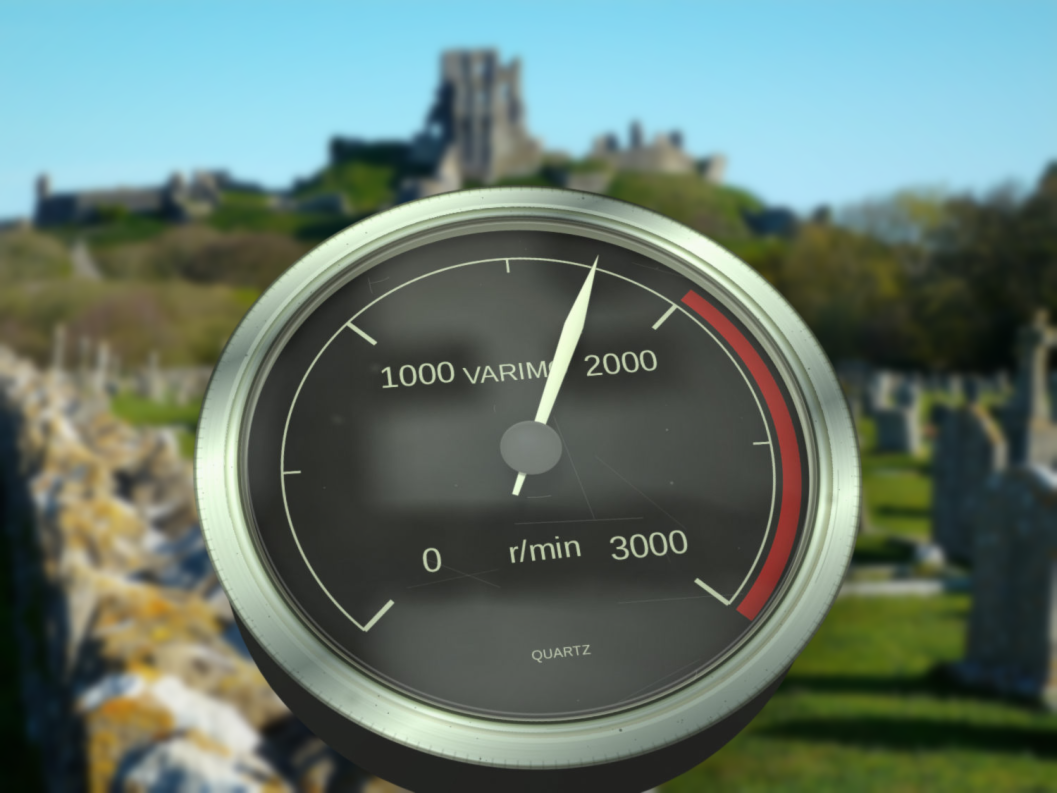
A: rpm 1750
